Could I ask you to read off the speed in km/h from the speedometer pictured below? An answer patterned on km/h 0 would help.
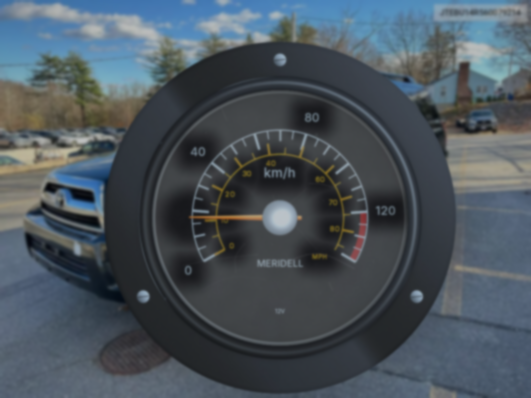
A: km/h 17.5
